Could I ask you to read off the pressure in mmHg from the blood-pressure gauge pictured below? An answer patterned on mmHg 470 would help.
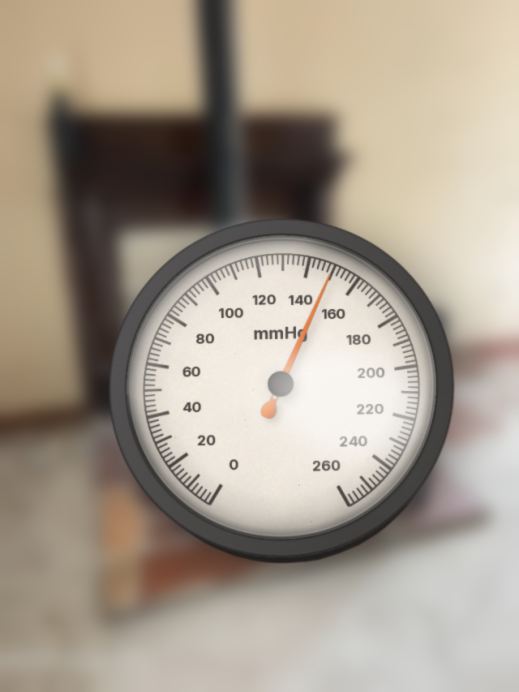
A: mmHg 150
